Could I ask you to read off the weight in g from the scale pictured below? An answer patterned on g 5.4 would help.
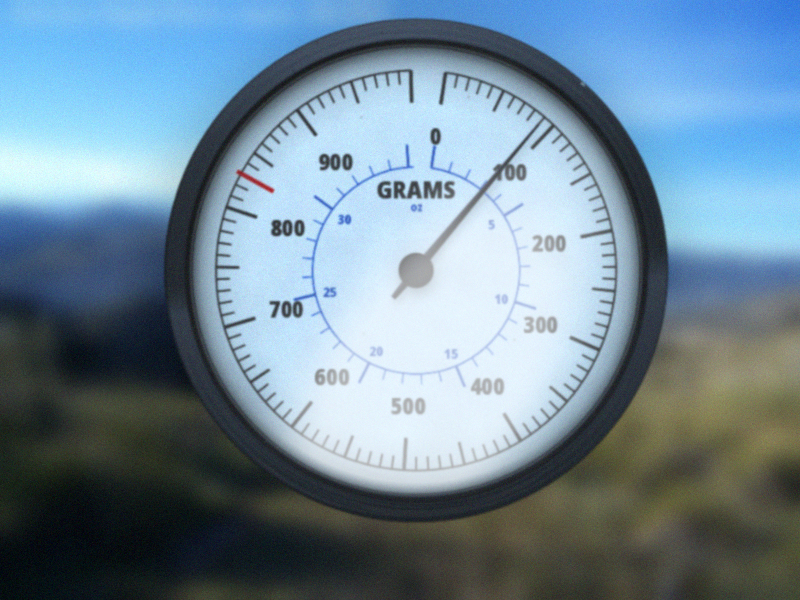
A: g 90
